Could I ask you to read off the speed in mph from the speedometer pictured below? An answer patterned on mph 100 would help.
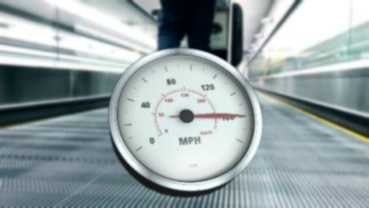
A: mph 160
